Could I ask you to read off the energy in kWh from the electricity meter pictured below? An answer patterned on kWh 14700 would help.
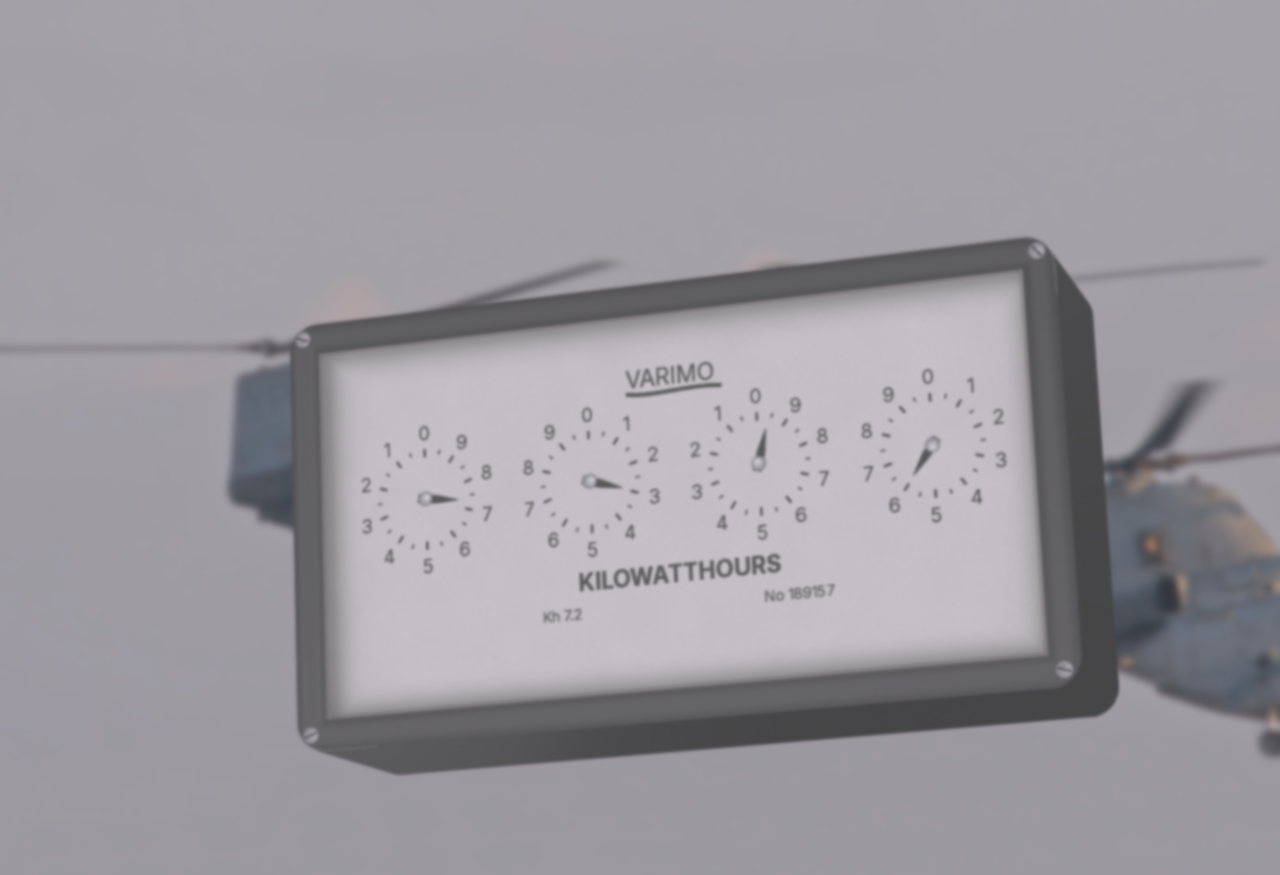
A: kWh 7296
